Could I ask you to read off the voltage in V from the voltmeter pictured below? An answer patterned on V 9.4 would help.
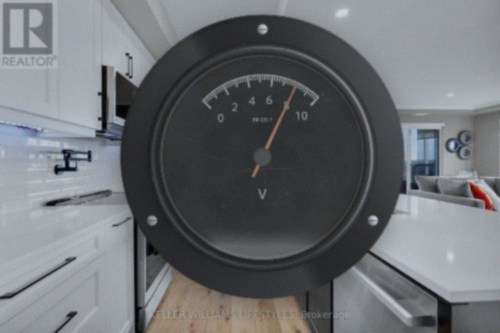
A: V 8
